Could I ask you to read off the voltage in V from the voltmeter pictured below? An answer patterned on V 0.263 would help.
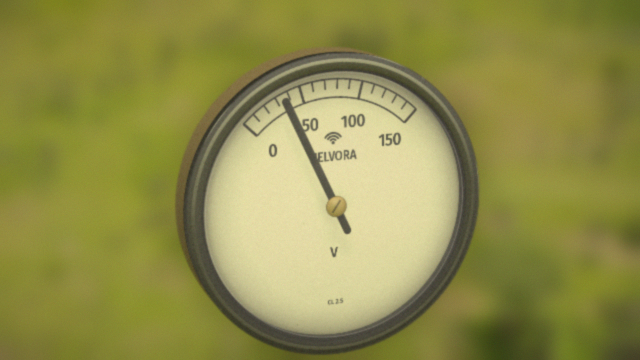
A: V 35
